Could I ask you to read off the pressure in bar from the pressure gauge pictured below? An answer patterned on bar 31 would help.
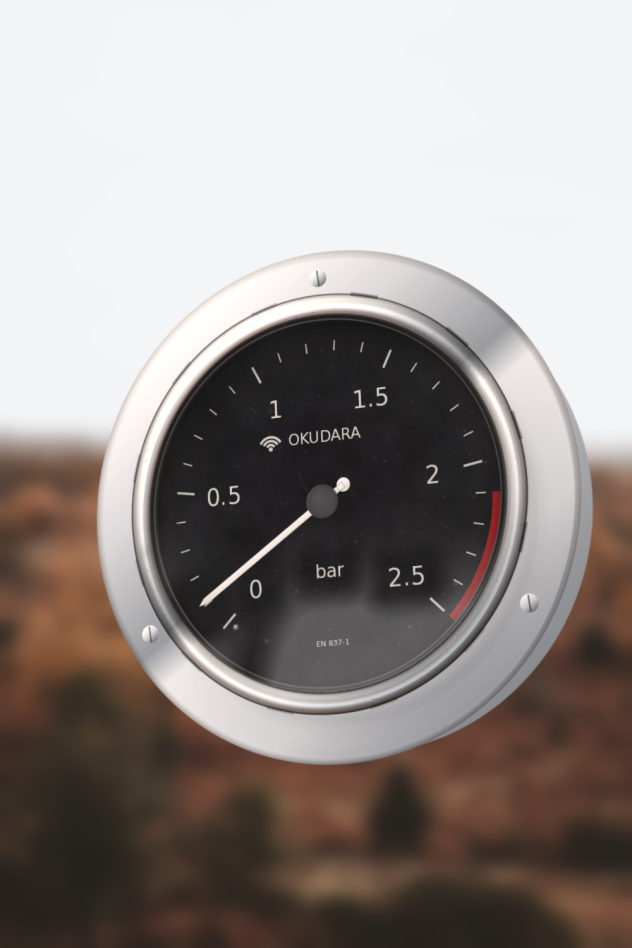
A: bar 0.1
